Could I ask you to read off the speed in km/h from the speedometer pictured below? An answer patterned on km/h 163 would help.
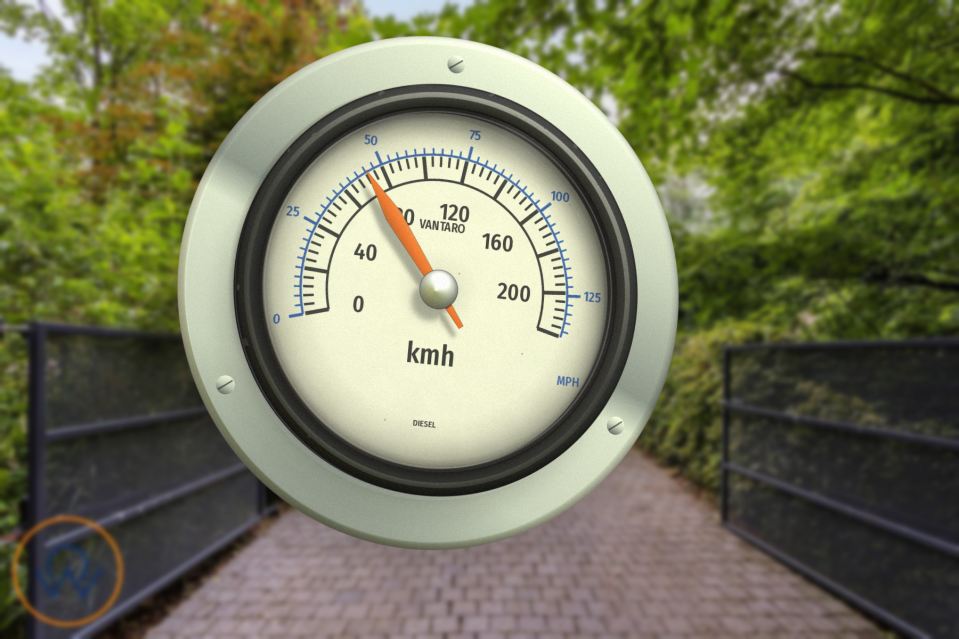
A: km/h 72
